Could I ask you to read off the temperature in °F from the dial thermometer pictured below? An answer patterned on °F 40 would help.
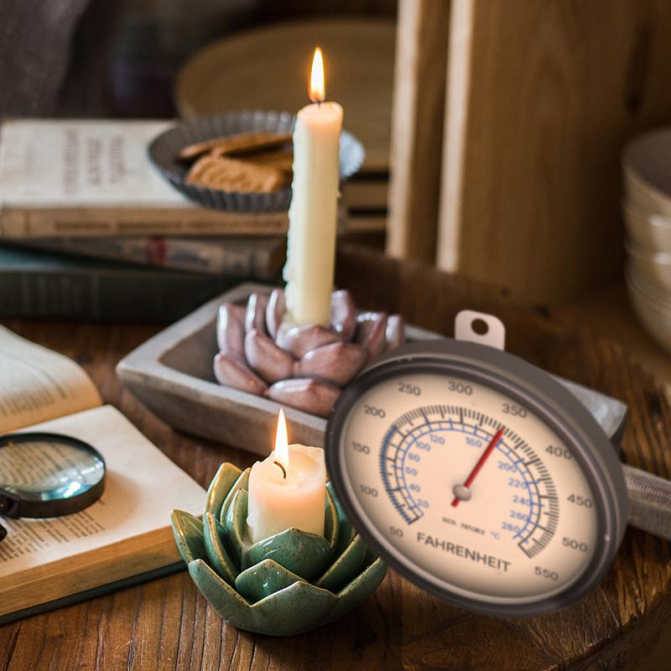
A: °F 350
